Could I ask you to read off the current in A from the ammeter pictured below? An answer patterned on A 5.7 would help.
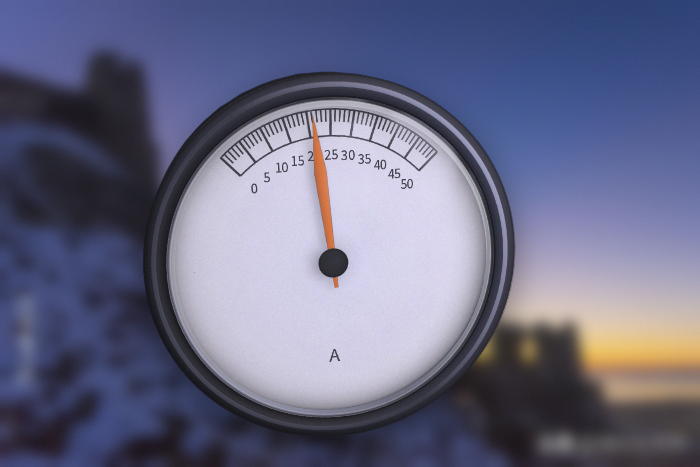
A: A 21
